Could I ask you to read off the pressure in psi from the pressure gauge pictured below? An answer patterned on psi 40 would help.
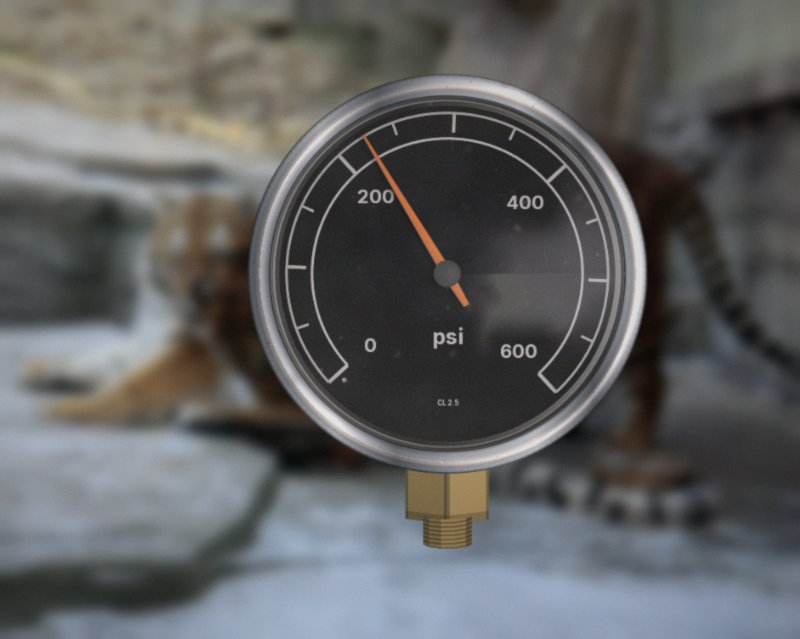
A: psi 225
